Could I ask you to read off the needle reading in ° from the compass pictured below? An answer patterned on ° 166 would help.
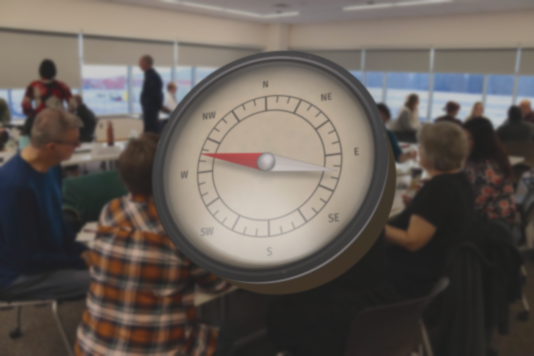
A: ° 285
